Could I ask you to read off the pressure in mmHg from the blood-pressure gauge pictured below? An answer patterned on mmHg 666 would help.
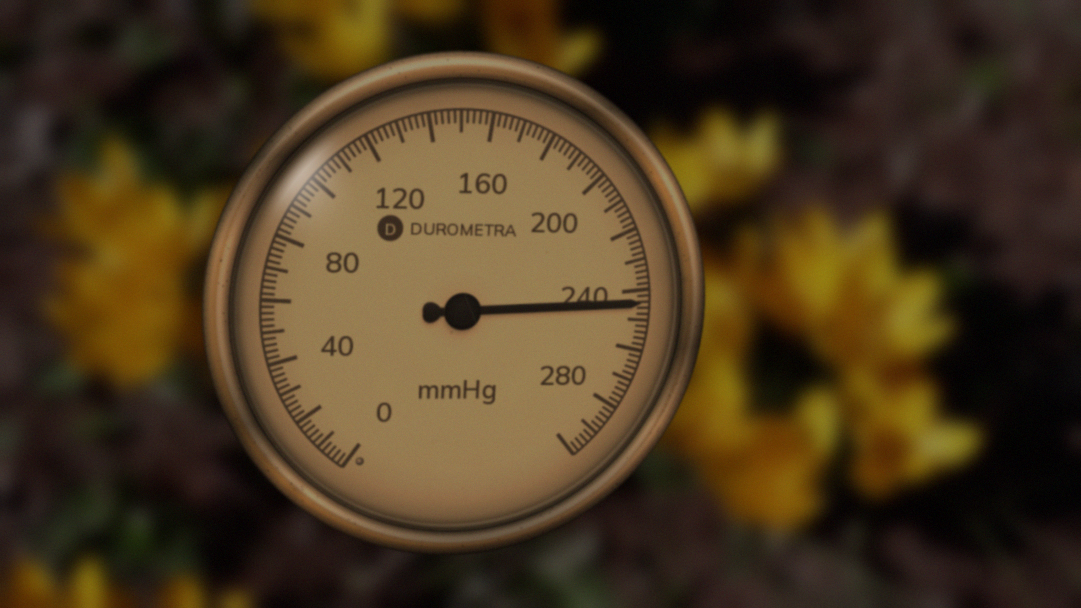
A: mmHg 244
